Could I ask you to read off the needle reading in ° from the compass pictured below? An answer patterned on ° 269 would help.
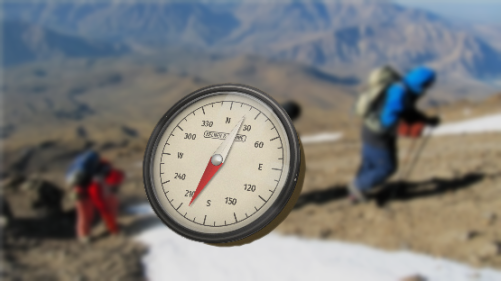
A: ° 200
